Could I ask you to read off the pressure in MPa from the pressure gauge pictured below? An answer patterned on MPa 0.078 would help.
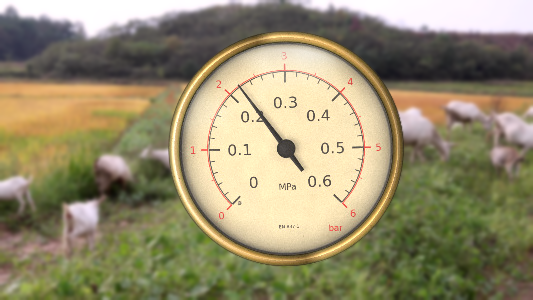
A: MPa 0.22
